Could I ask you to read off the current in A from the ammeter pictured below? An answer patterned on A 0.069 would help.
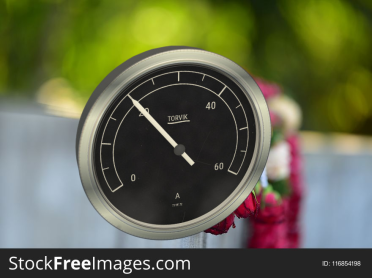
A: A 20
